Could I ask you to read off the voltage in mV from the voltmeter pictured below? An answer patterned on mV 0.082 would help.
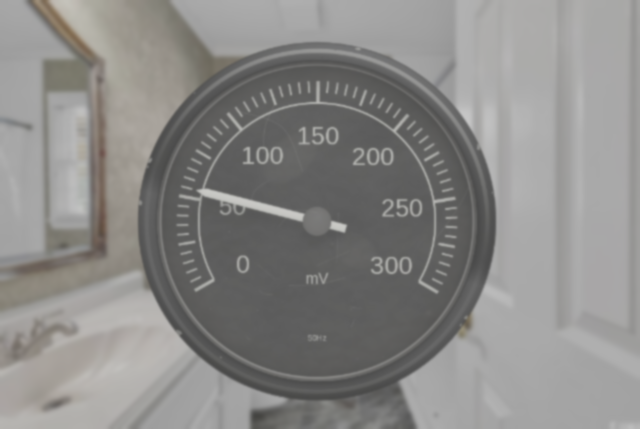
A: mV 55
